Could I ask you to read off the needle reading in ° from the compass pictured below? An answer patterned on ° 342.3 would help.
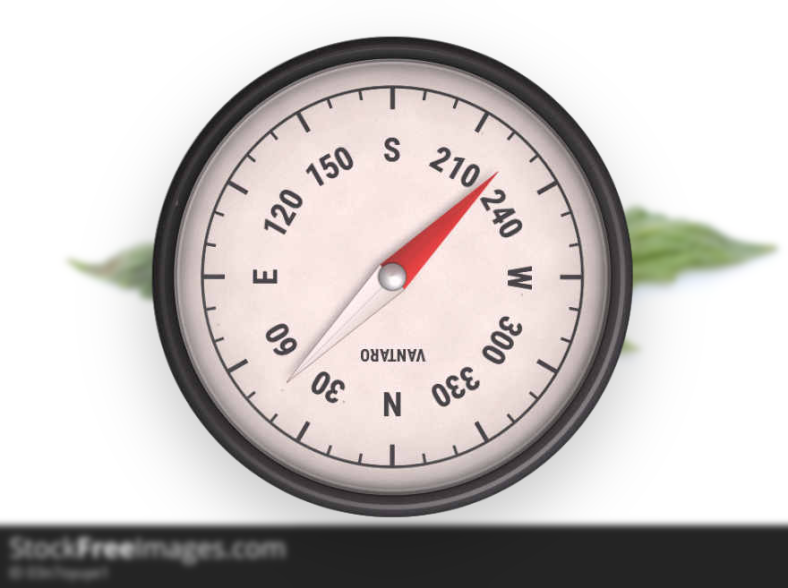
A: ° 225
